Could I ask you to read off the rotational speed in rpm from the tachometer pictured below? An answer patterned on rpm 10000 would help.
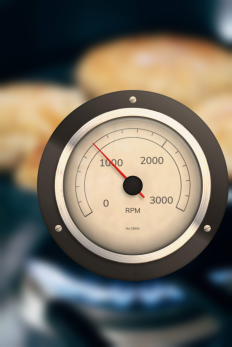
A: rpm 1000
